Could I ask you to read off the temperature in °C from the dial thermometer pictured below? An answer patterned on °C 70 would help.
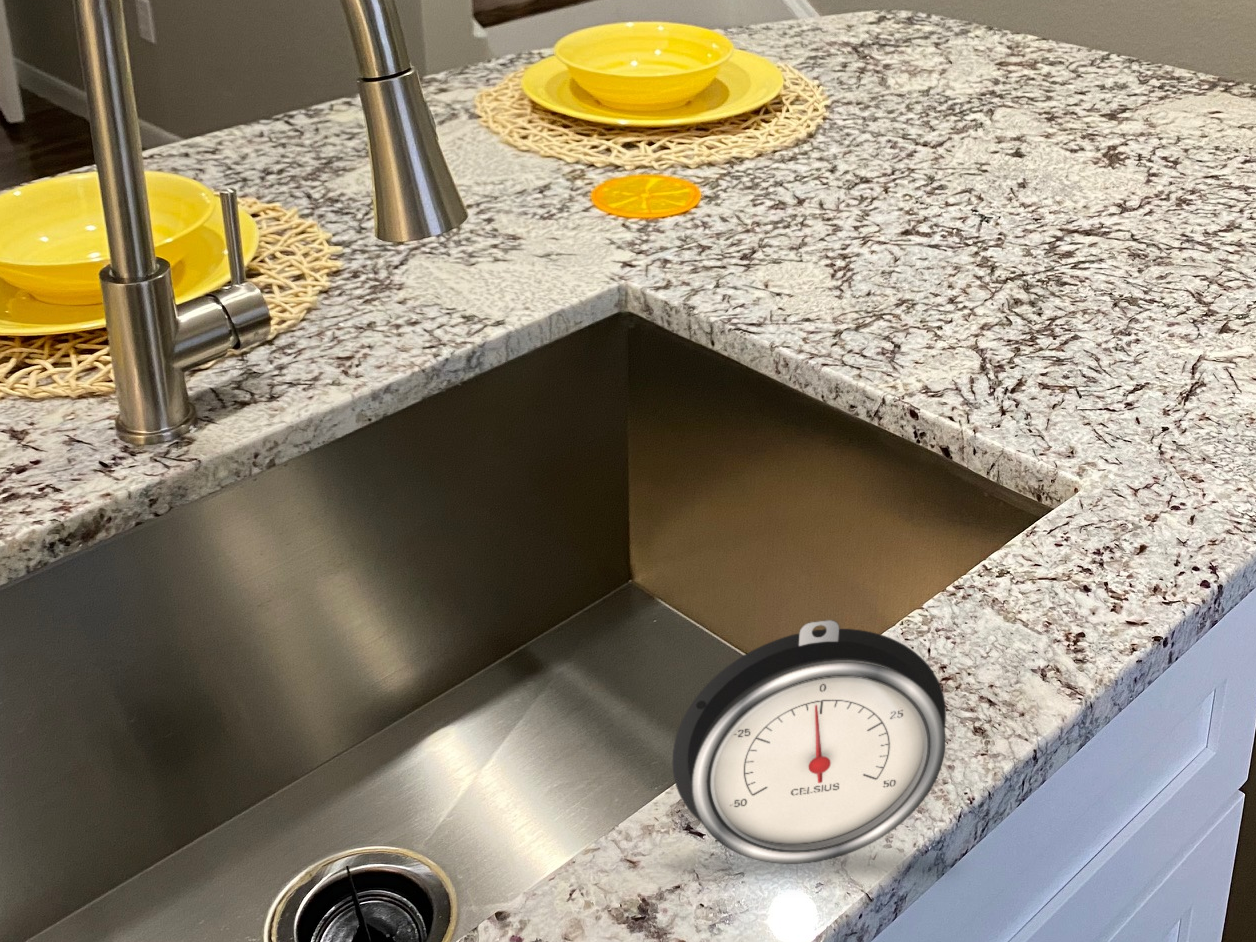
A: °C -2.5
